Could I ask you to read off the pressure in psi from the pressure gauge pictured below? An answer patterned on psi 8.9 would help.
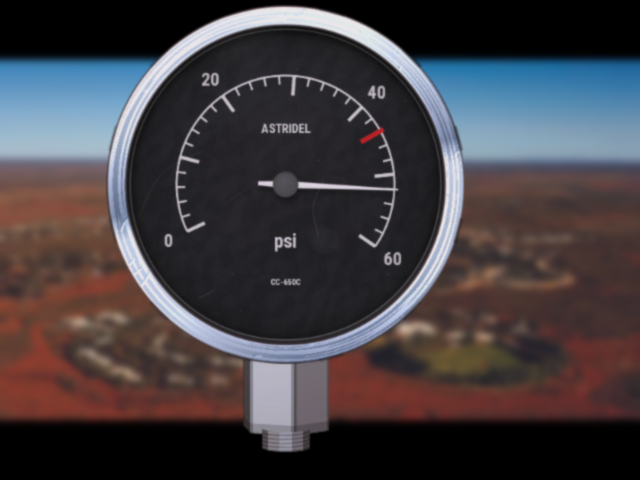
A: psi 52
